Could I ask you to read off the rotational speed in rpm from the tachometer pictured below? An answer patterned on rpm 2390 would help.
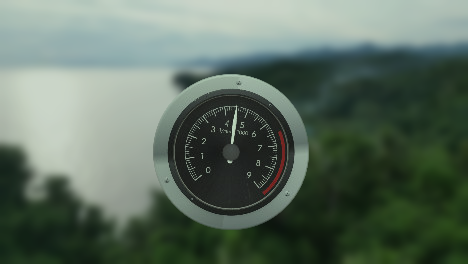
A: rpm 4500
